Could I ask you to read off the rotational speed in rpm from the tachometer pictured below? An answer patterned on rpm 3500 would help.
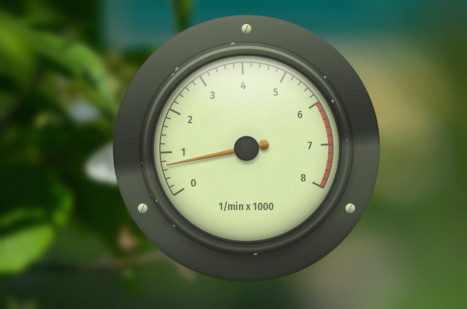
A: rpm 700
